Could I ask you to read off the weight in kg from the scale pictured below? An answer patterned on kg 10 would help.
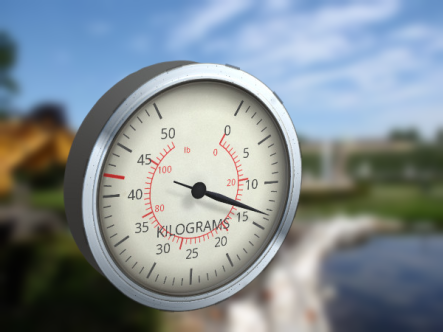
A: kg 13.5
